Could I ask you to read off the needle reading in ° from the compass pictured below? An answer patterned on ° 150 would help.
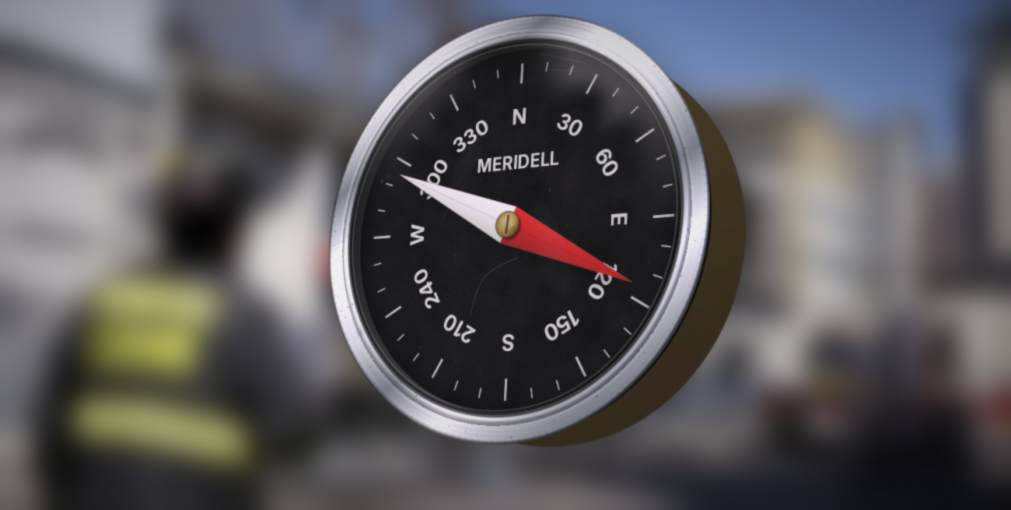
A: ° 115
